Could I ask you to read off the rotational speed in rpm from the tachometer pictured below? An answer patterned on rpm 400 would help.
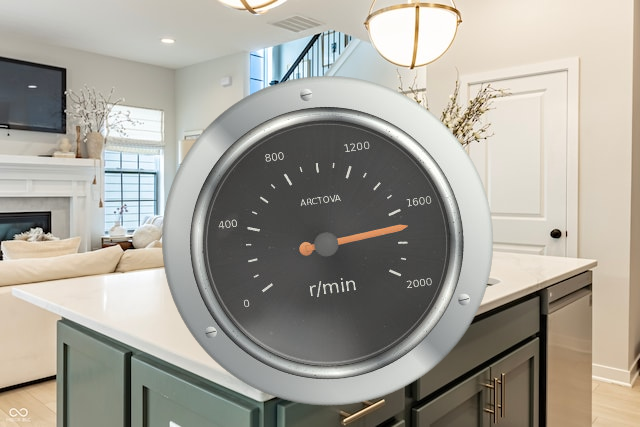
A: rpm 1700
